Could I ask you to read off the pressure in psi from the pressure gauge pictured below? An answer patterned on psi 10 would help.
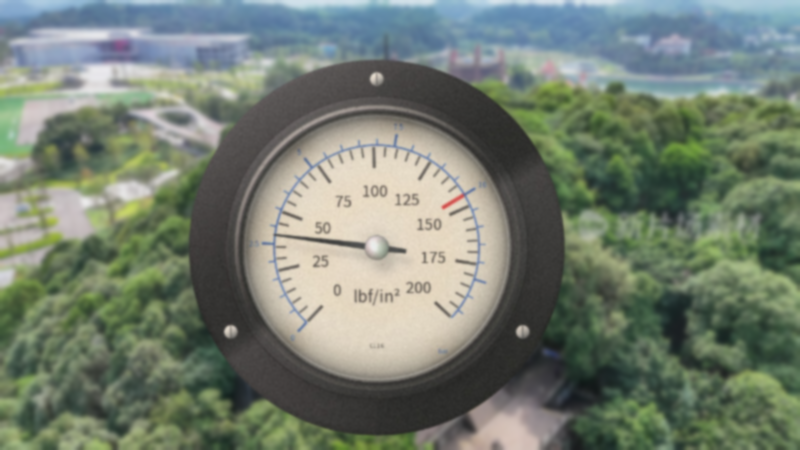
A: psi 40
